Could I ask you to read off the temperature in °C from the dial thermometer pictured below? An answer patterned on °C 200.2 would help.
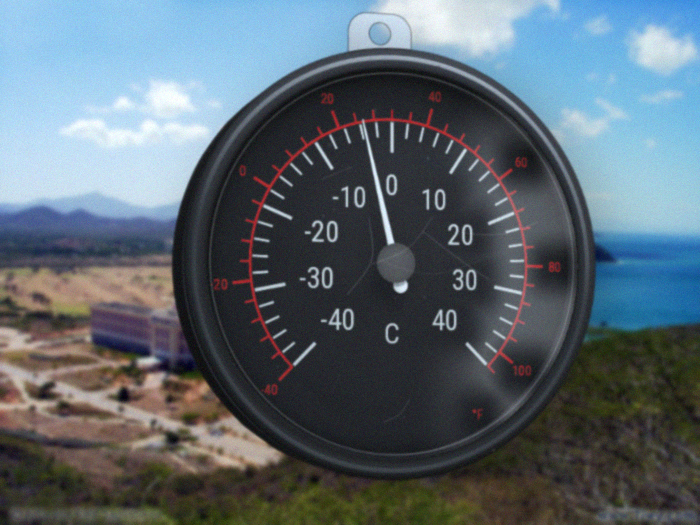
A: °C -4
